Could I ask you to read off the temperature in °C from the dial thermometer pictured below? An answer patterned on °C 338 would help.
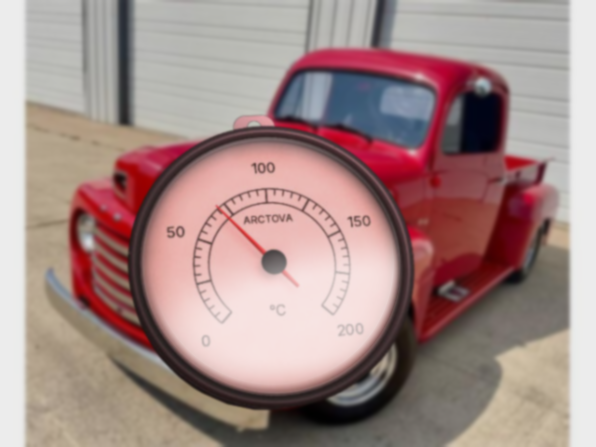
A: °C 70
